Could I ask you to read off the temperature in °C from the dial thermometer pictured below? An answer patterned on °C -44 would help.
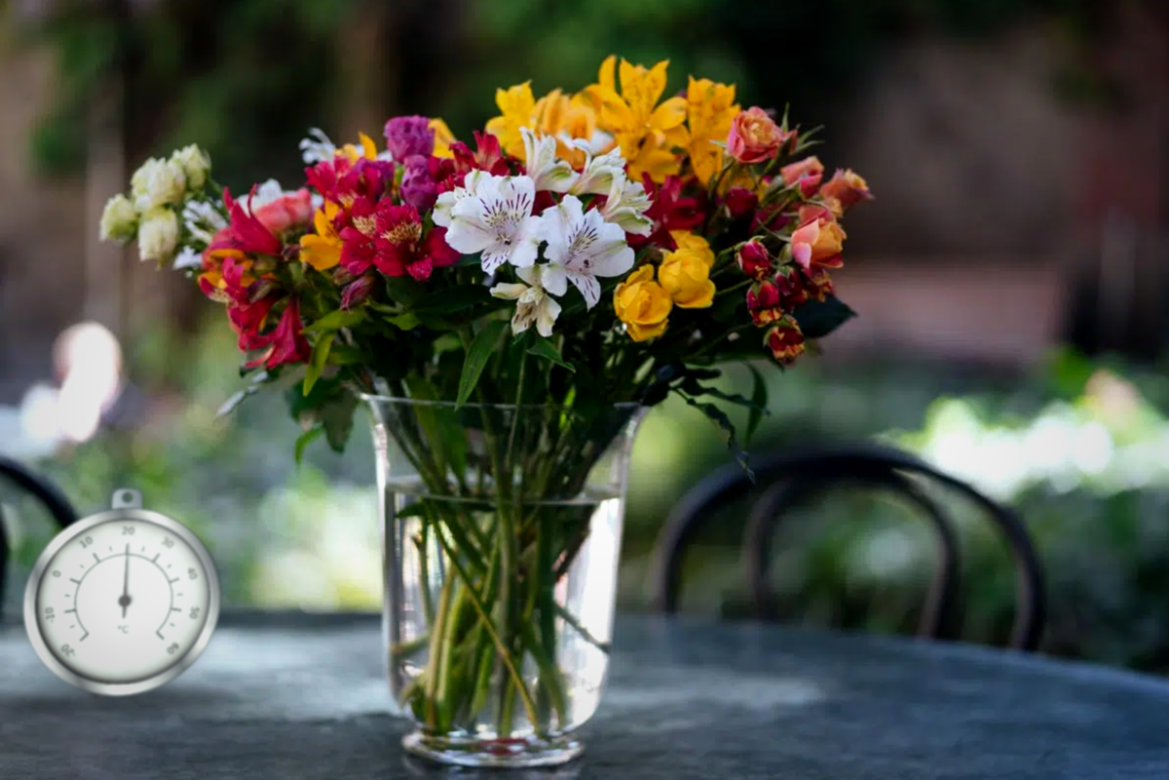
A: °C 20
